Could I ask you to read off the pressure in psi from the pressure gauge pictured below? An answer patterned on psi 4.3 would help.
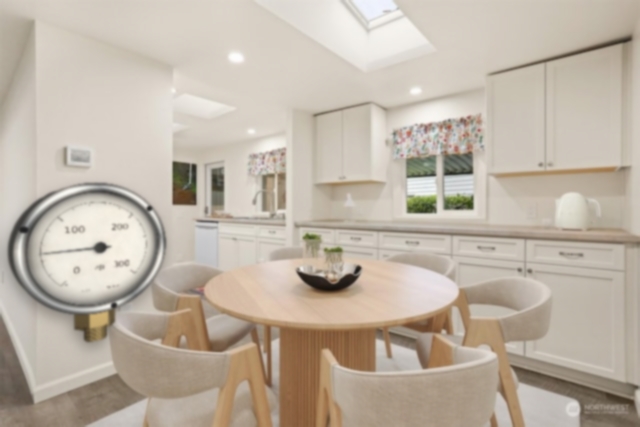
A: psi 50
